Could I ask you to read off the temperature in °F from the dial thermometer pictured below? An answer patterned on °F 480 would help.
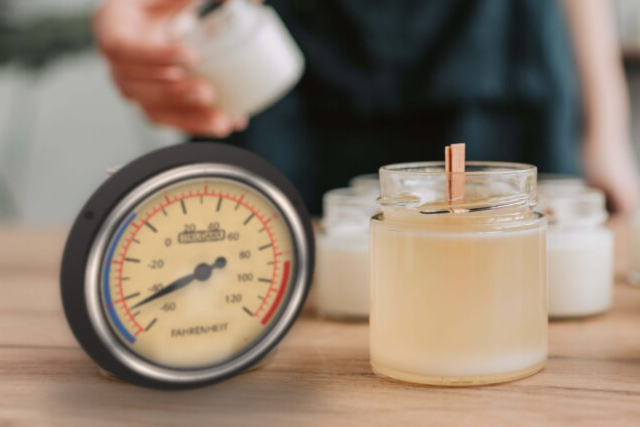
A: °F -45
